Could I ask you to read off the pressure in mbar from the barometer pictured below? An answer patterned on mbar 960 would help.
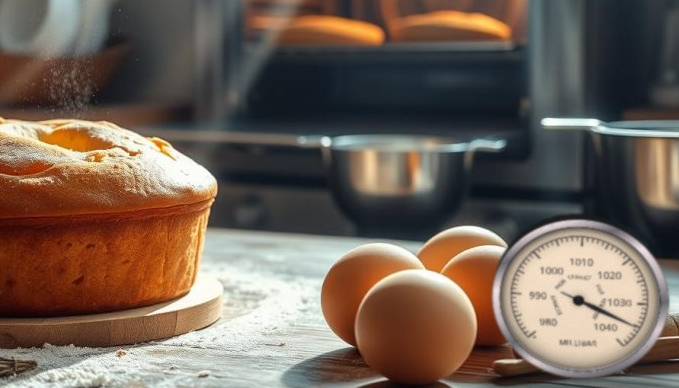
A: mbar 1035
